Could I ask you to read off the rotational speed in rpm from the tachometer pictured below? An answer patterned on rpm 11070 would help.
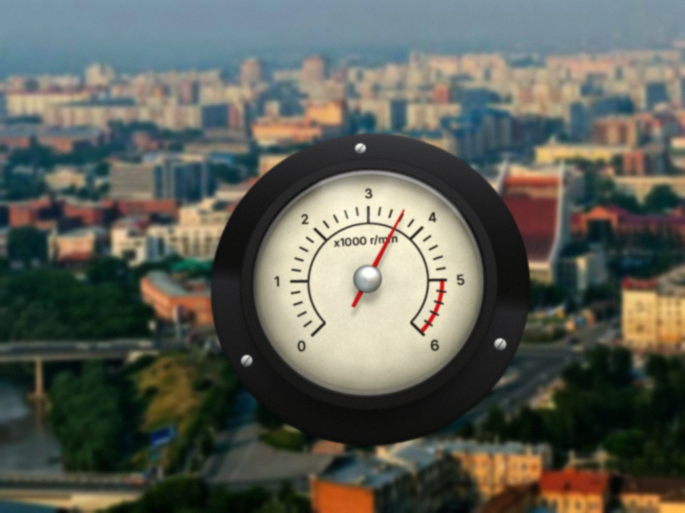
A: rpm 3600
